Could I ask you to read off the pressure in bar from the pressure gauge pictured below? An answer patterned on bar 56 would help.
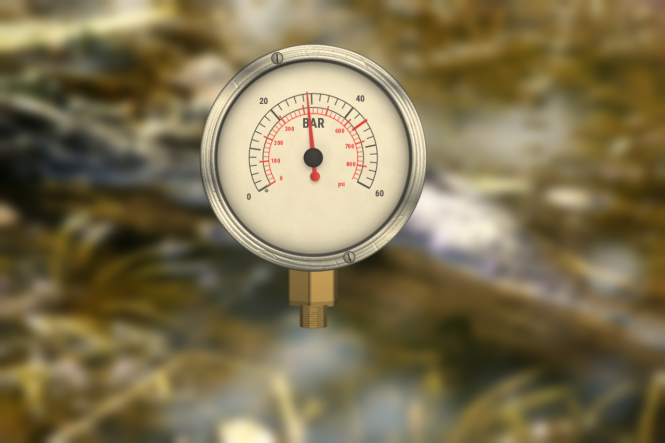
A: bar 29
